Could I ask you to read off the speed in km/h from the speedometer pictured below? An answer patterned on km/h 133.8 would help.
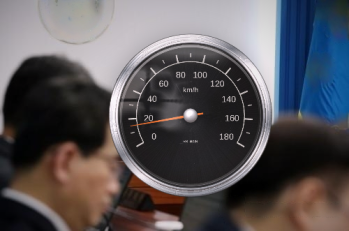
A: km/h 15
